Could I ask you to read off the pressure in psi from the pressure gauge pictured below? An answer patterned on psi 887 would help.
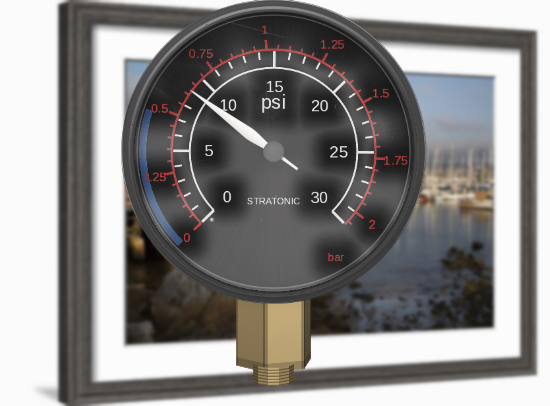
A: psi 9
